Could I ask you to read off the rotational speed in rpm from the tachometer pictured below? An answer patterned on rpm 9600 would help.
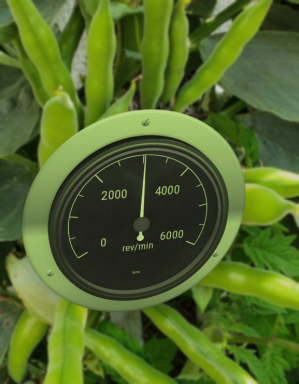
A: rpm 3000
